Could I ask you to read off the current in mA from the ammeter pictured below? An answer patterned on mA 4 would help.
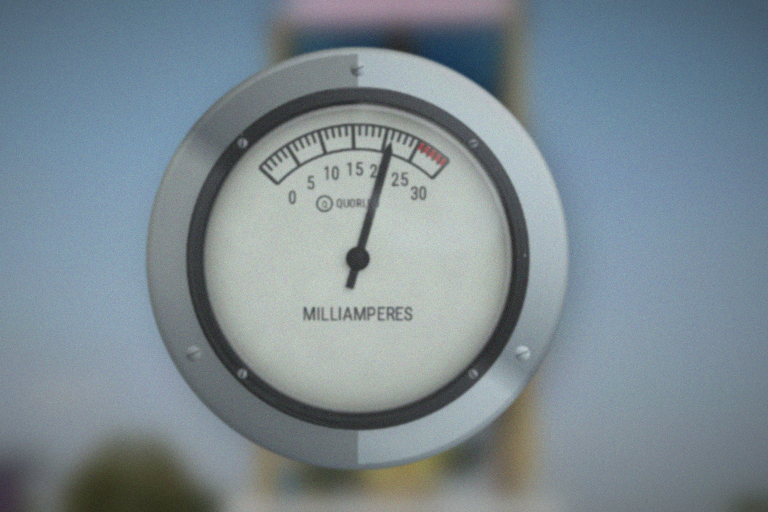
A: mA 21
